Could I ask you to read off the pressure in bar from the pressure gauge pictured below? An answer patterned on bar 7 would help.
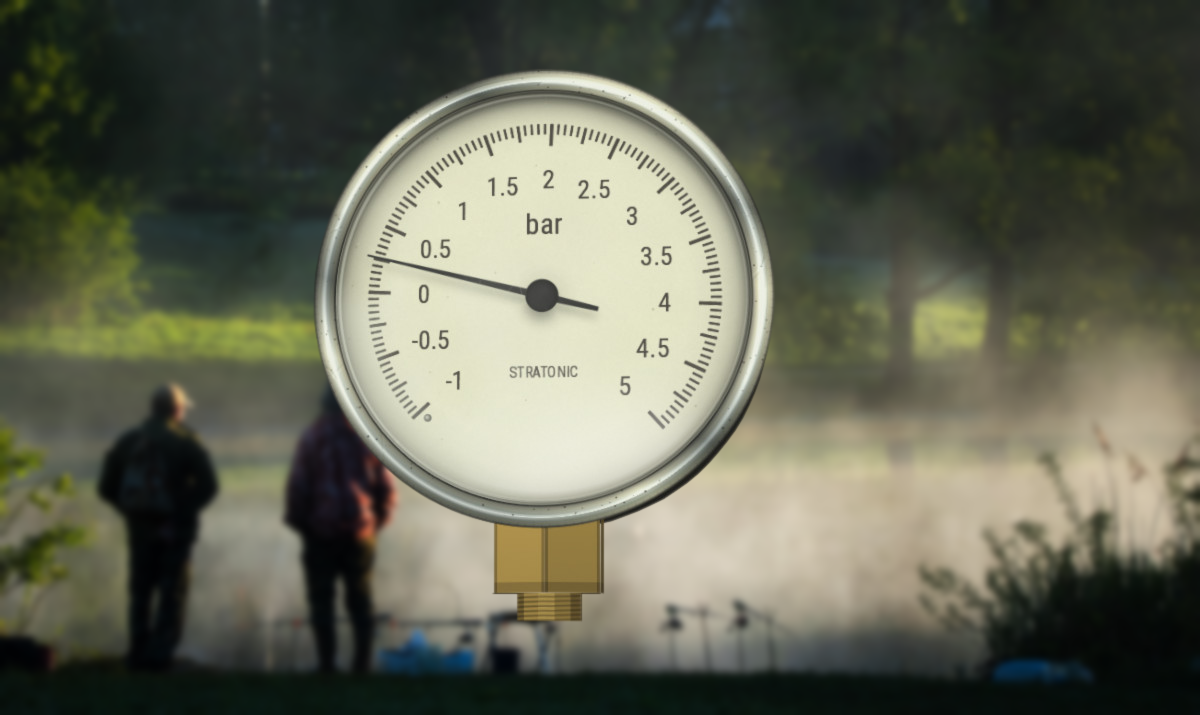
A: bar 0.25
